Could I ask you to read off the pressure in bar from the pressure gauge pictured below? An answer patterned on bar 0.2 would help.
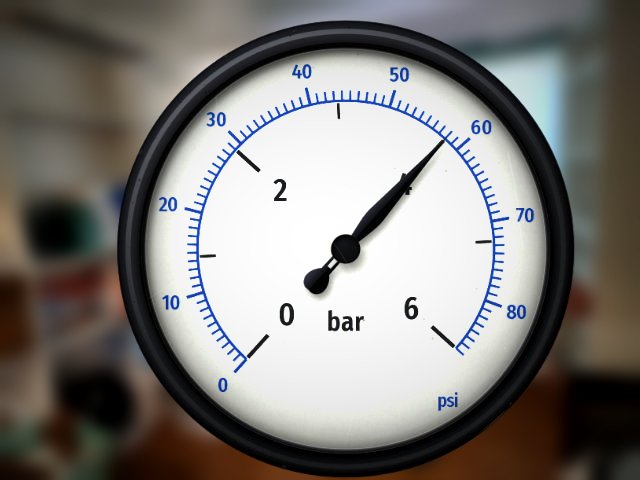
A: bar 4
